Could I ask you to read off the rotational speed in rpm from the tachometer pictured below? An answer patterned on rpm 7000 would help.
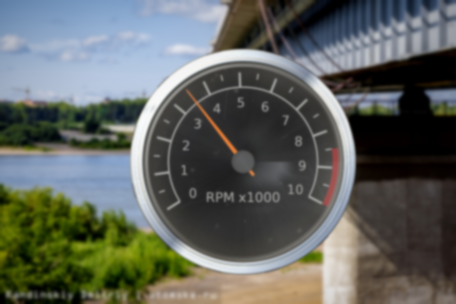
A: rpm 3500
